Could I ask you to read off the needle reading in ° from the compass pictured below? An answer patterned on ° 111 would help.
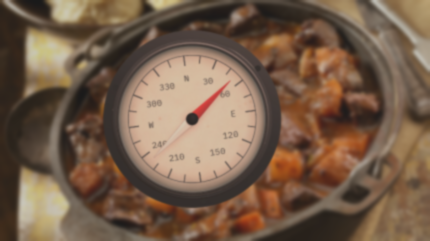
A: ° 52.5
